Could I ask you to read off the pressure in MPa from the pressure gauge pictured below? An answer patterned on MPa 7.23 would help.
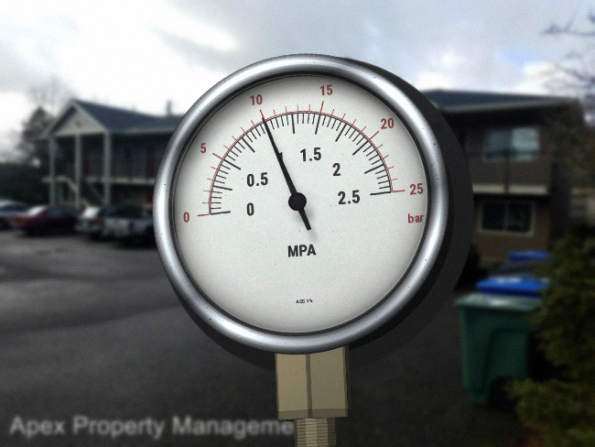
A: MPa 1
